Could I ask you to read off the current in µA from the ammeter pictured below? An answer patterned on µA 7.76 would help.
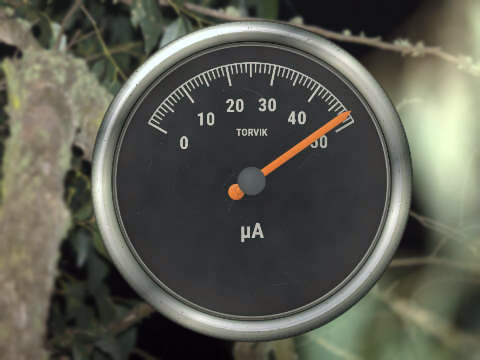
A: µA 48
